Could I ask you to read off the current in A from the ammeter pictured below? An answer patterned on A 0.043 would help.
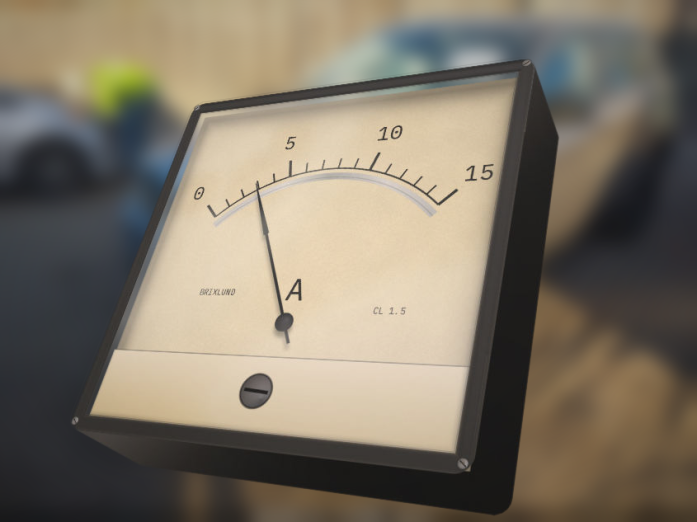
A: A 3
